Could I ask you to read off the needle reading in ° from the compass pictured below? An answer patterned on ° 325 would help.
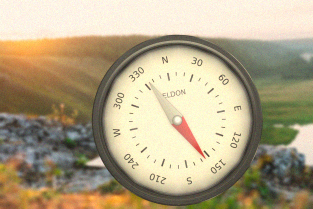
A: ° 155
